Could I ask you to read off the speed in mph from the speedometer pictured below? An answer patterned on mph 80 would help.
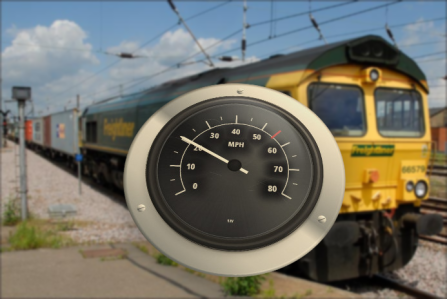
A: mph 20
